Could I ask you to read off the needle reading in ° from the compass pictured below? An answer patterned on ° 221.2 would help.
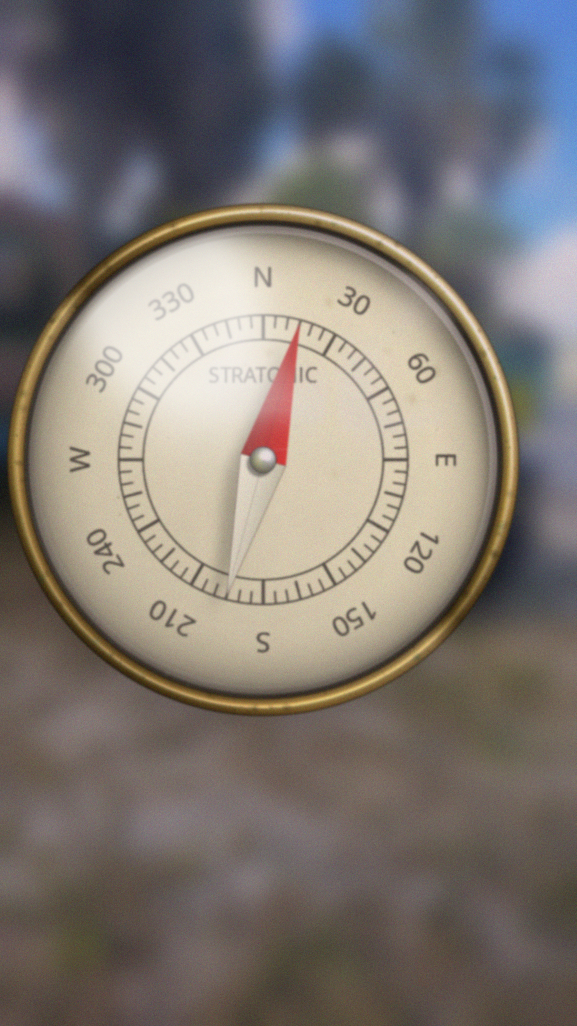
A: ° 15
